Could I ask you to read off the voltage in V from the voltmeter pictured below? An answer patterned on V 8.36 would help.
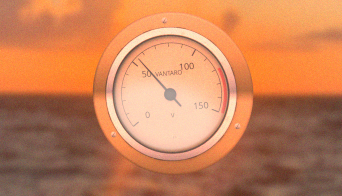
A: V 55
